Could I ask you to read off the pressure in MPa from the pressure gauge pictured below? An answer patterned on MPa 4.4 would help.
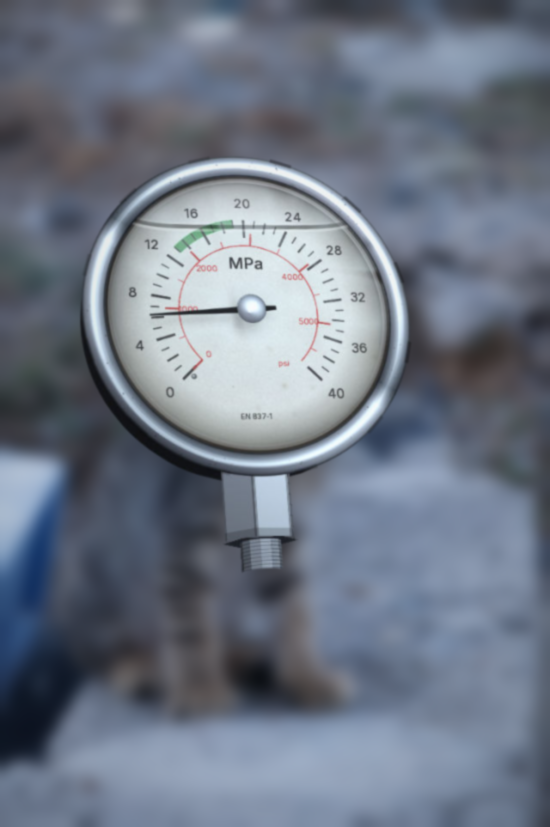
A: MPa 6
